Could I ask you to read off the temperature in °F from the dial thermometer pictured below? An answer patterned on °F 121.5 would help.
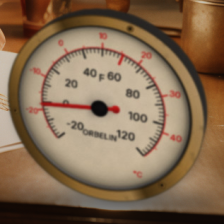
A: °F 0
